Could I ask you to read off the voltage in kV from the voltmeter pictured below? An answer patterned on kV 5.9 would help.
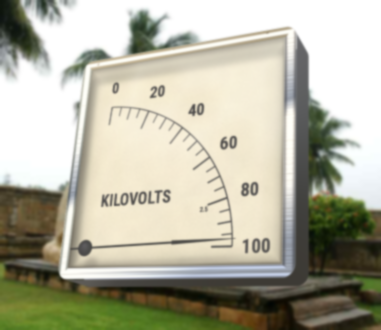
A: kV 97.5
